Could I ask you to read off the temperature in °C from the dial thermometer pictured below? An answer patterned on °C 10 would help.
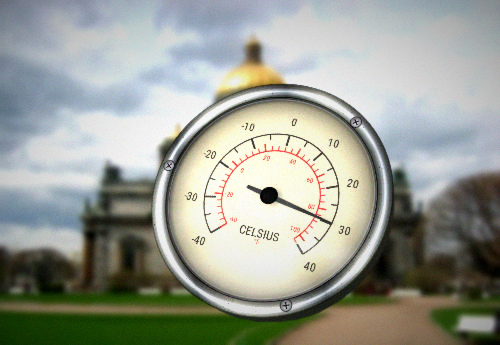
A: °C 30
